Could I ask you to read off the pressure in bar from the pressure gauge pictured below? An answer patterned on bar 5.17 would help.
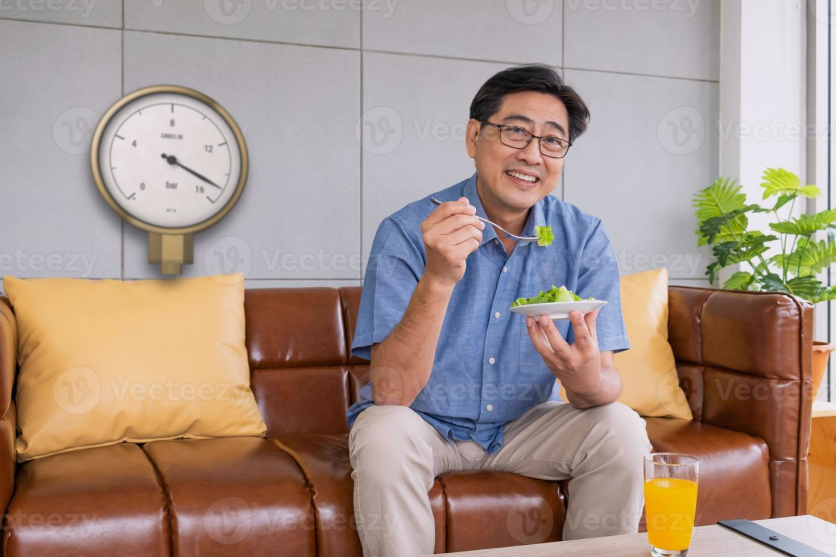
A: bar 15
